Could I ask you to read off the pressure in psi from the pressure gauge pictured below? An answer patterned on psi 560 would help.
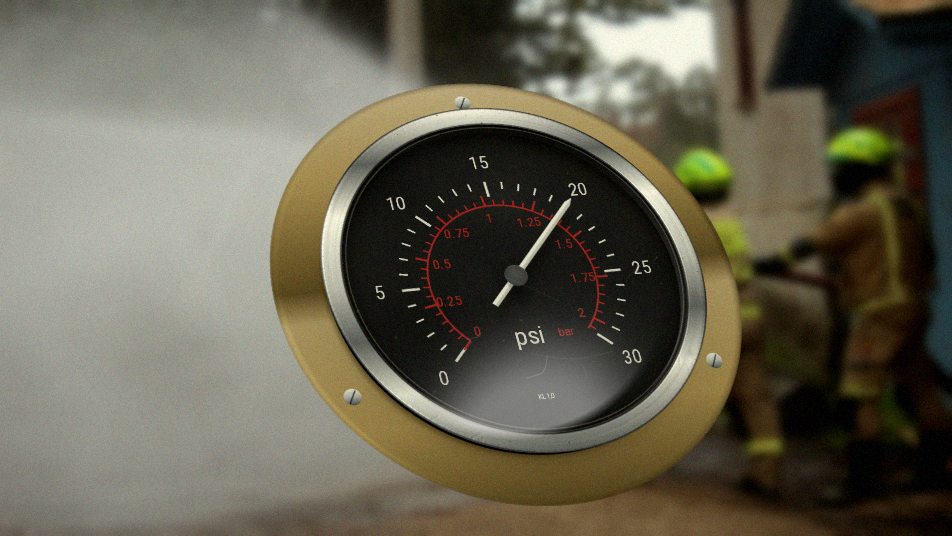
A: psi 20
